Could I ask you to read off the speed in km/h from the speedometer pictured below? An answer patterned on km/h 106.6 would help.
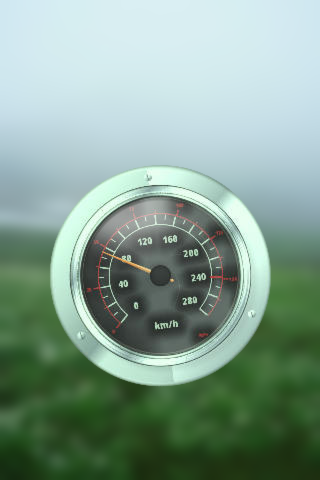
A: km/h 75
